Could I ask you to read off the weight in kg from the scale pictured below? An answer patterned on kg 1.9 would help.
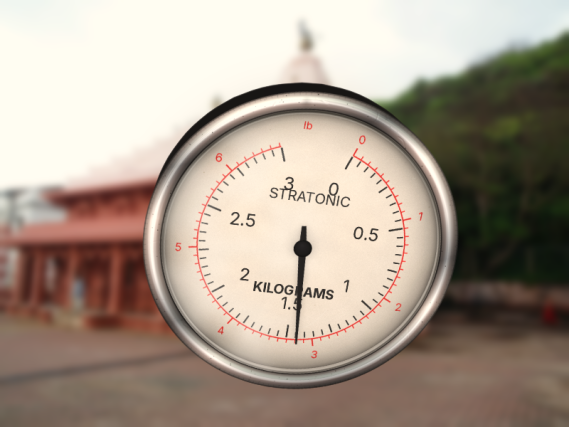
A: kg 1.45
